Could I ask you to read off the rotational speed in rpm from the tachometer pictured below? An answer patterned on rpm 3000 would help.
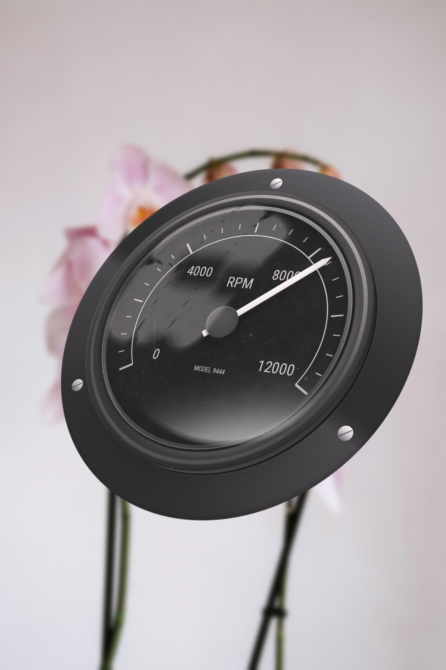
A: rpm 8500
